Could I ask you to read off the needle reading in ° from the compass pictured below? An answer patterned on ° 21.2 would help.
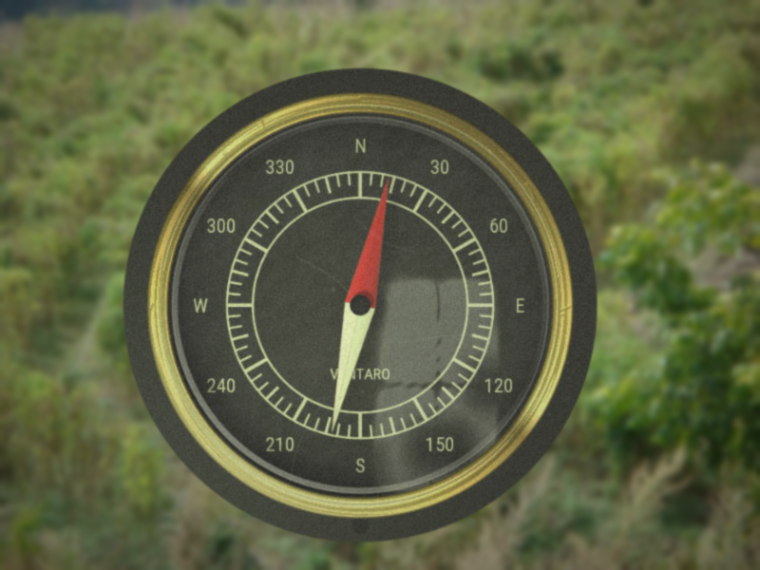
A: ° 12.5
